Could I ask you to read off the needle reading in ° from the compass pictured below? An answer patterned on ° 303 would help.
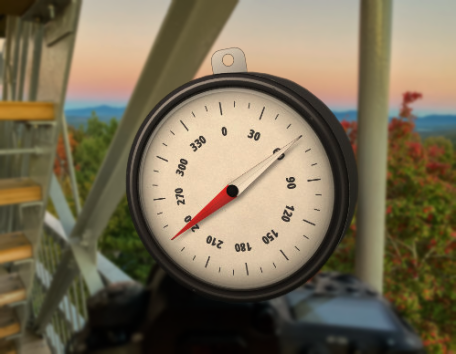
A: ° 240
